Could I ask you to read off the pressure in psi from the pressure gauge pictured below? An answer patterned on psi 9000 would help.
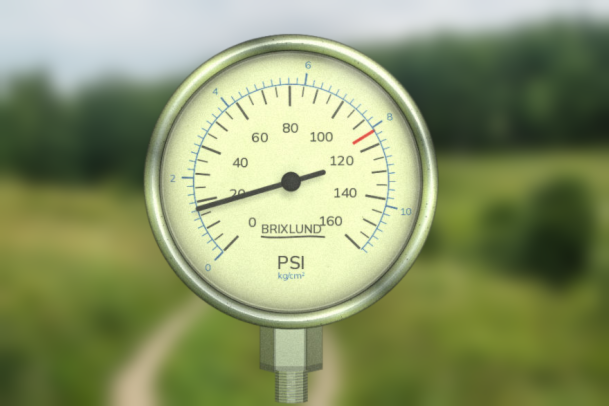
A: psi 17.5
